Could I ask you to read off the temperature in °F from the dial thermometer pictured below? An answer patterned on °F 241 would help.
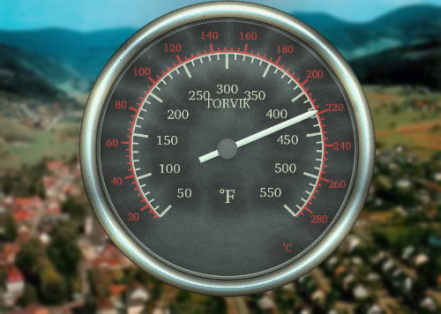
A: °F 425
